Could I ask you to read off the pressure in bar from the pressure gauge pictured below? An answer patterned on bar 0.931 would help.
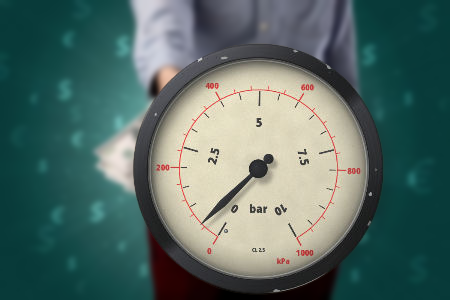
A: bar 0.5
